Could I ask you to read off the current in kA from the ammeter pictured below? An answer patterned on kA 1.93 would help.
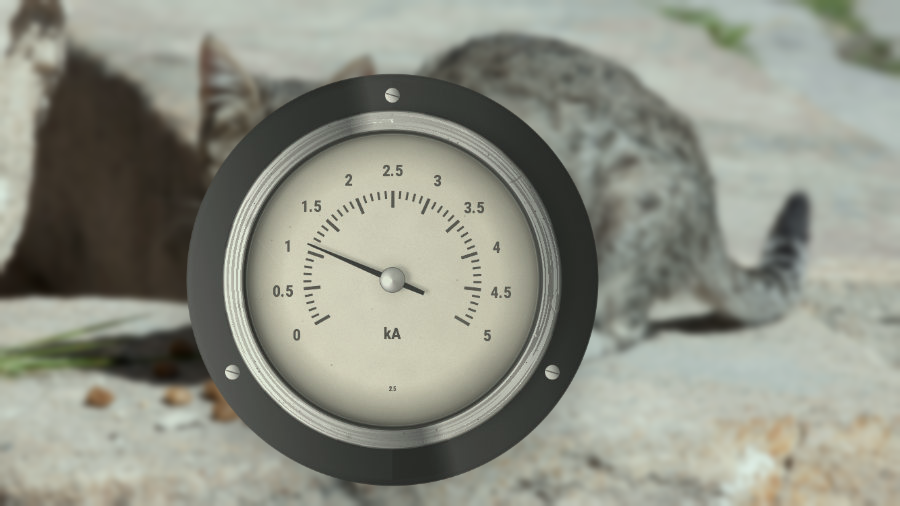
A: kA 1.1
